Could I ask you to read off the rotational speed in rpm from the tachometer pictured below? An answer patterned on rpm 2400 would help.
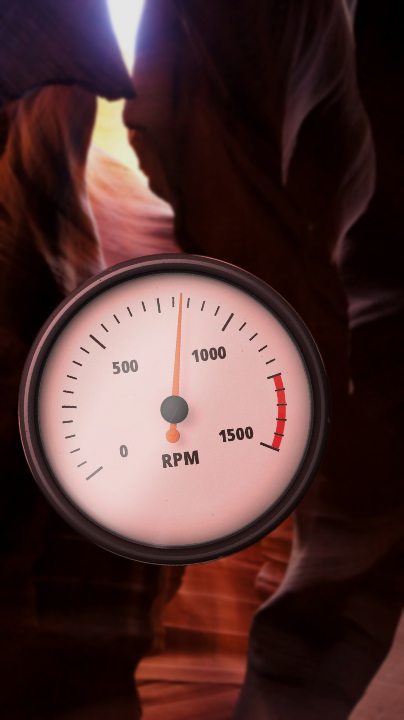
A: rpm 825
